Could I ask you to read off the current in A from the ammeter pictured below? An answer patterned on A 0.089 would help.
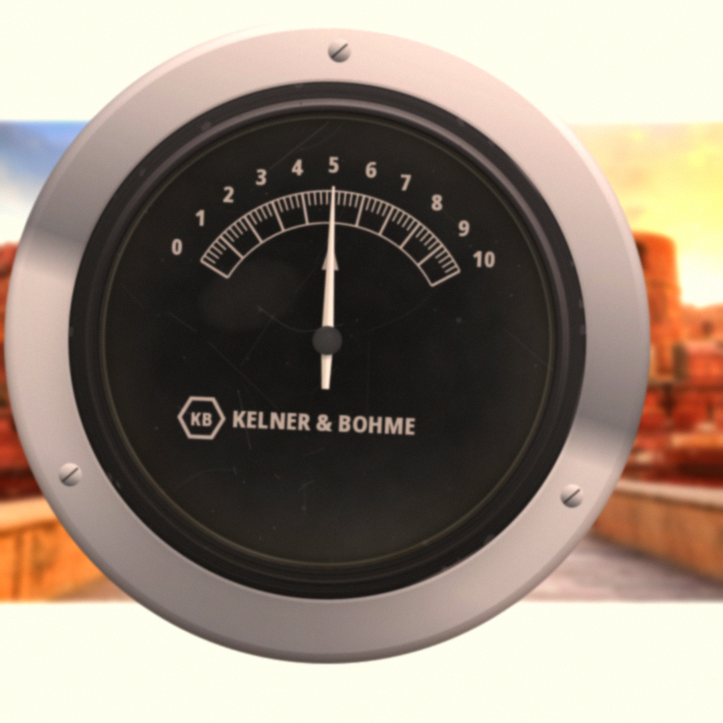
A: A 5
